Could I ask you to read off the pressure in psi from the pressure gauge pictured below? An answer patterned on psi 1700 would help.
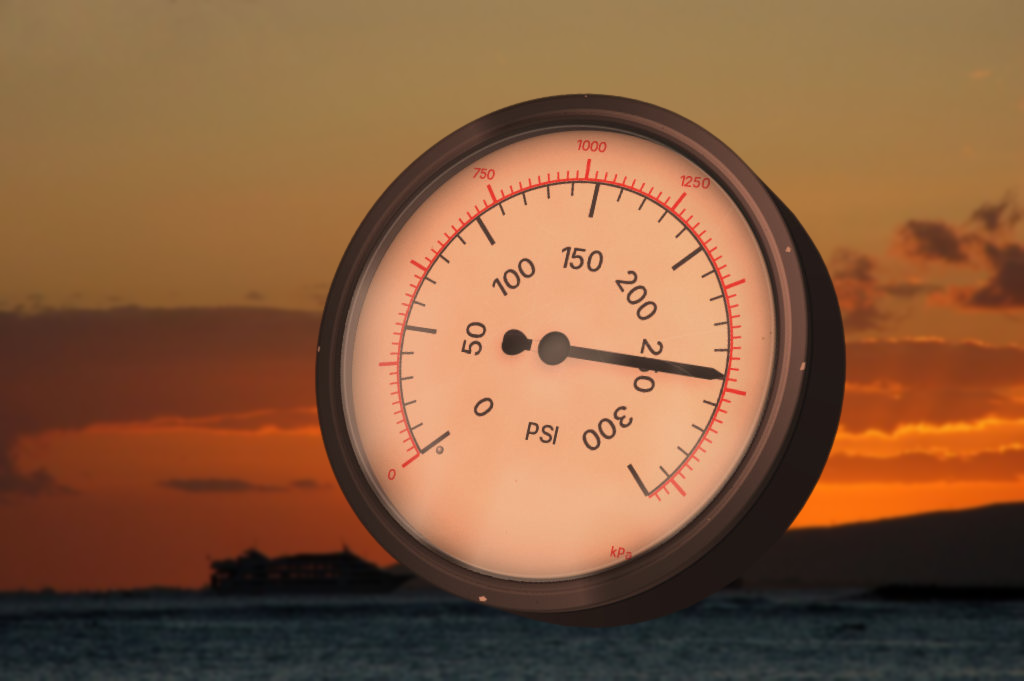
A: psi 250
